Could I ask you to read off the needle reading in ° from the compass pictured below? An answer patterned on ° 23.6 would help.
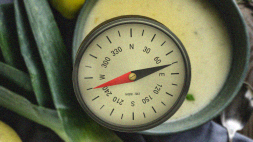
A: ° 255
